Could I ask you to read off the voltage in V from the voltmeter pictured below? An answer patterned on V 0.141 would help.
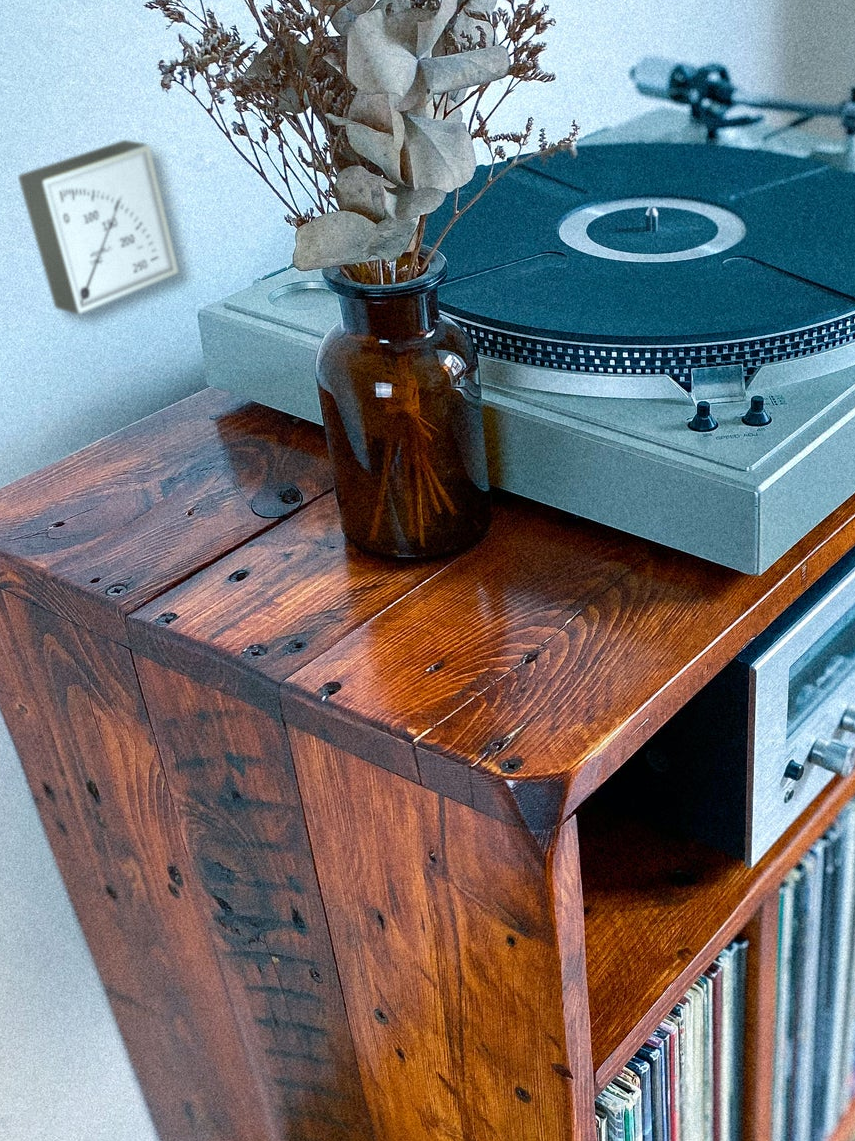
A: V 150
